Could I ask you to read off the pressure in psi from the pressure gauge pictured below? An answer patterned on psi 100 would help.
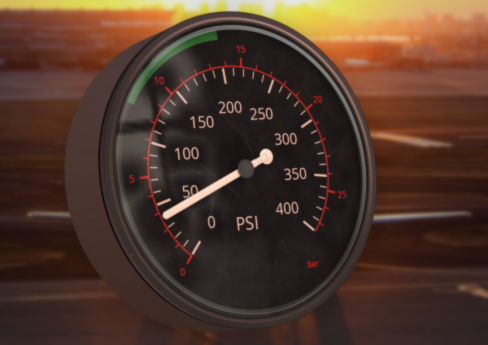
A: psi 40
